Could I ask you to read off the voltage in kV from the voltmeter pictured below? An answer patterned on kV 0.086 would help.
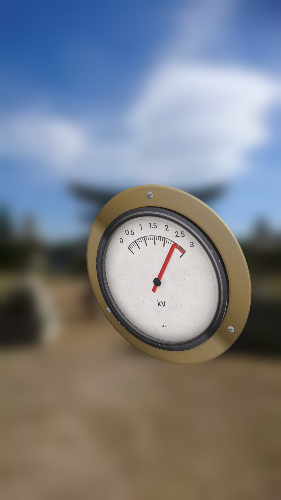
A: kV 2.5
